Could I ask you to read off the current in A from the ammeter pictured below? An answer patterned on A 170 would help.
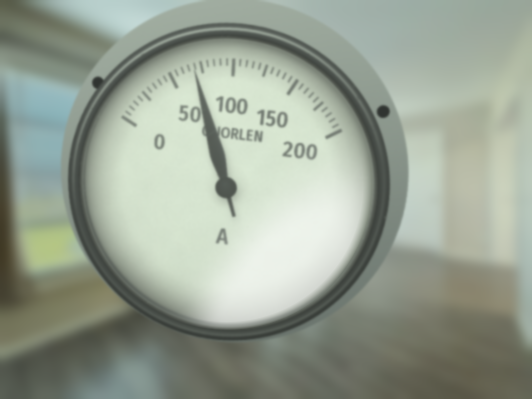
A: A 70
